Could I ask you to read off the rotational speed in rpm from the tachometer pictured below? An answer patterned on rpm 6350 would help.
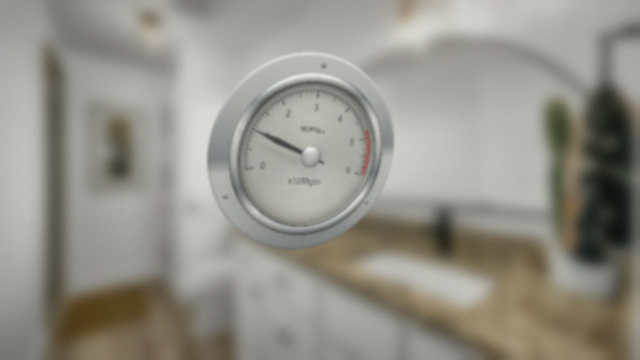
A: rpm 1000
